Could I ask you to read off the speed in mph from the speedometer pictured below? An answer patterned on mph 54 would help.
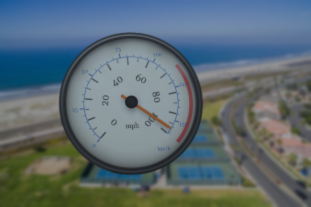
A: mph 97.5
